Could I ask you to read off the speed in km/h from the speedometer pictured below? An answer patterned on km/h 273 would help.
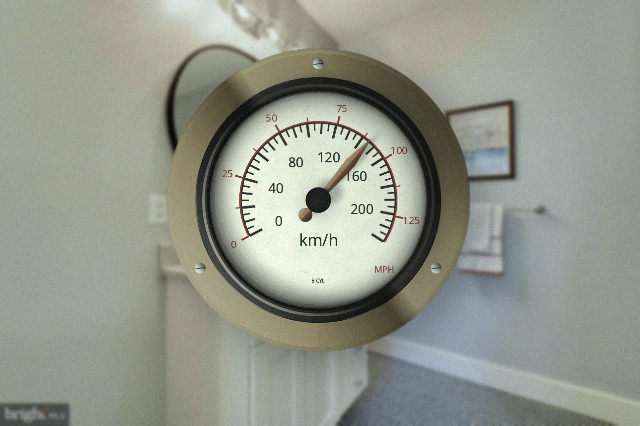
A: km/h 145
